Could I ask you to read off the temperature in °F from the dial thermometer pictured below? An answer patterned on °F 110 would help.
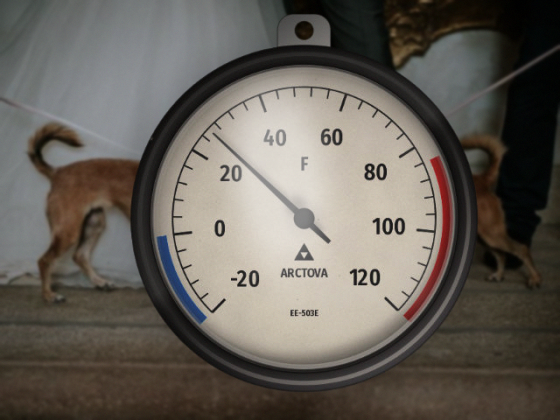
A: °F 26
